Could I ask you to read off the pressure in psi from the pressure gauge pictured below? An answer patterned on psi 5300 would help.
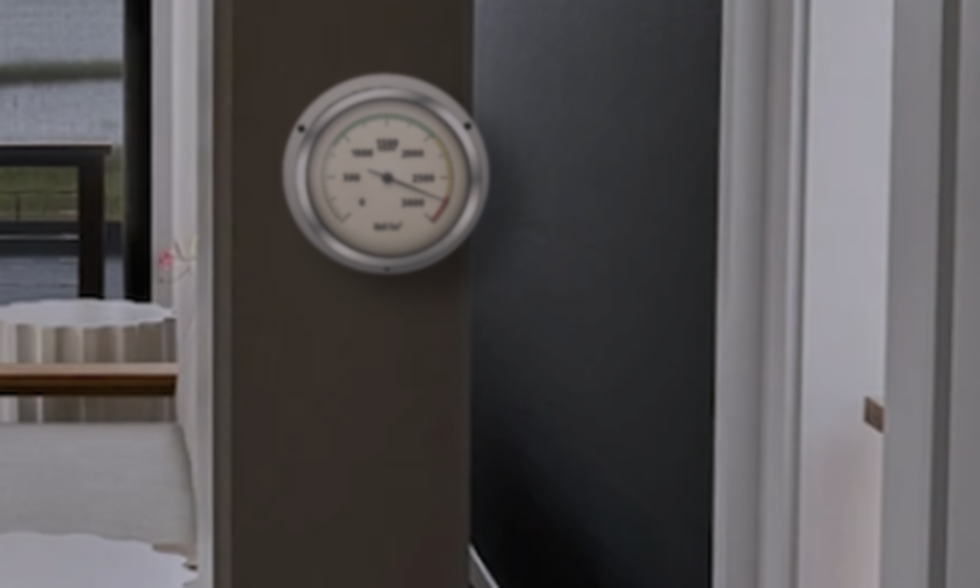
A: psi 2750
